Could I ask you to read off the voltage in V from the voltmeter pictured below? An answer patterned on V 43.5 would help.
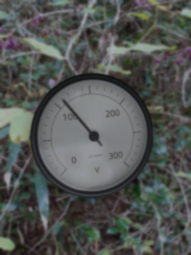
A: V 110
